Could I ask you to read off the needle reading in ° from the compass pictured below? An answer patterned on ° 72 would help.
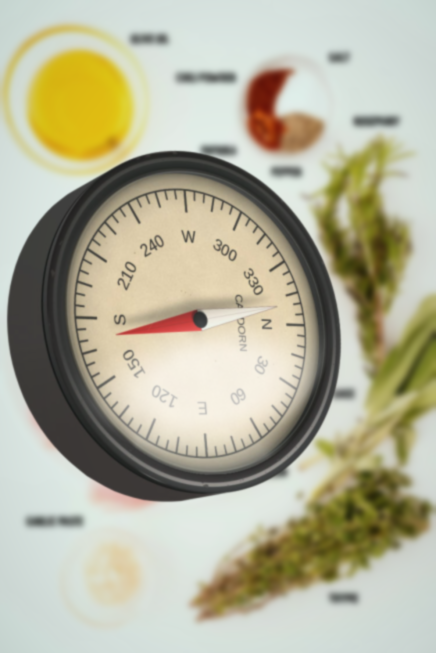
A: ° 170
